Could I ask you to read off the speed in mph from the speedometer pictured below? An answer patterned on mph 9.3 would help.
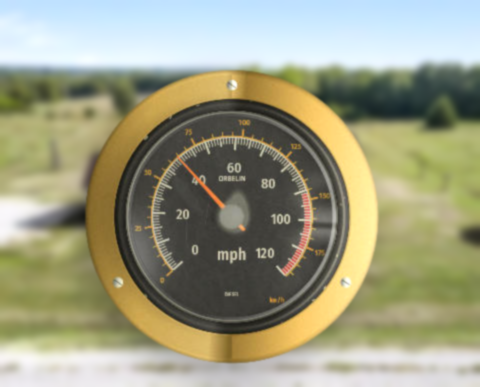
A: mph 40
